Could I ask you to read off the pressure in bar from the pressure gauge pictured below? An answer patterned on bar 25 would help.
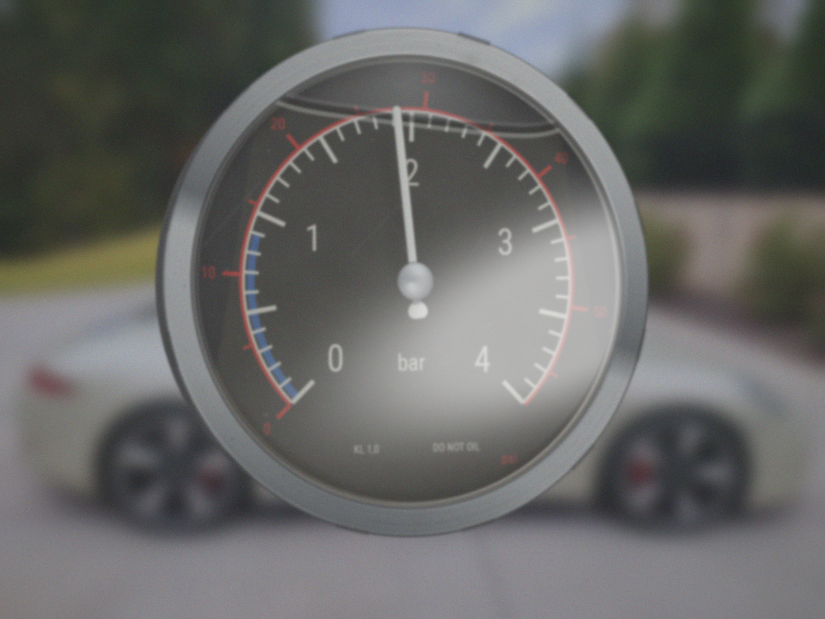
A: bar 1.9
